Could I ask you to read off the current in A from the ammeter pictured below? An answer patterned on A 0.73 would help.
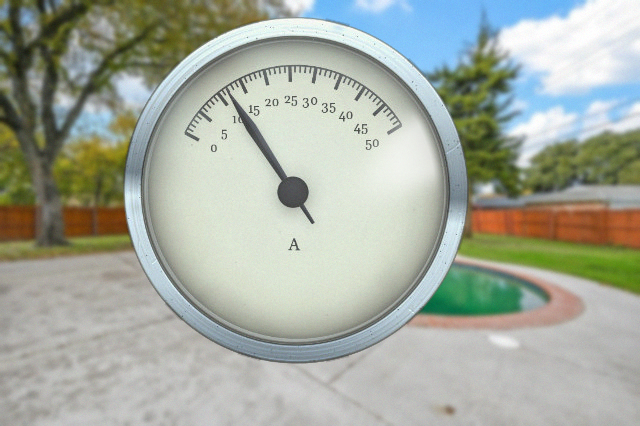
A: A 12
